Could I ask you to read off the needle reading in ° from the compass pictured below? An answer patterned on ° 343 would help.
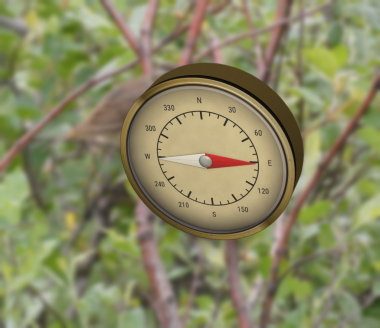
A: ° 90
